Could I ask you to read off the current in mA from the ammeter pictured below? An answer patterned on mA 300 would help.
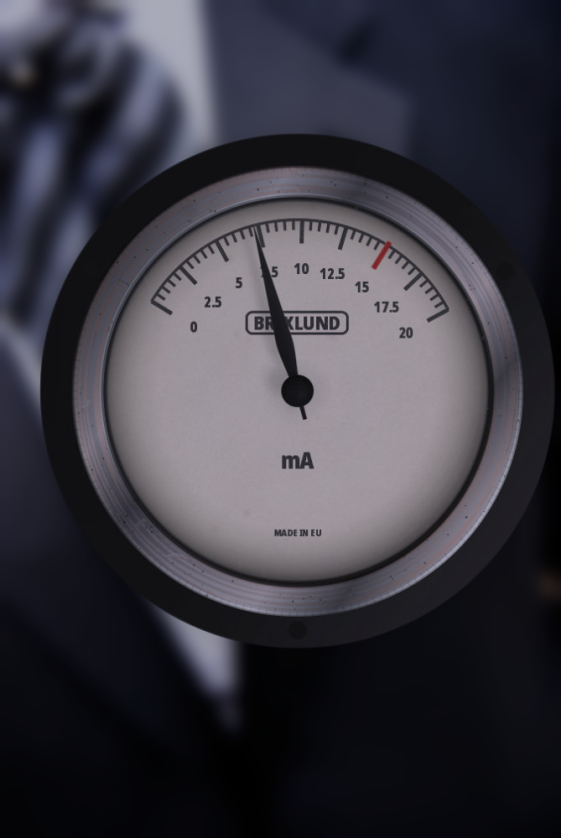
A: mA 7.25
